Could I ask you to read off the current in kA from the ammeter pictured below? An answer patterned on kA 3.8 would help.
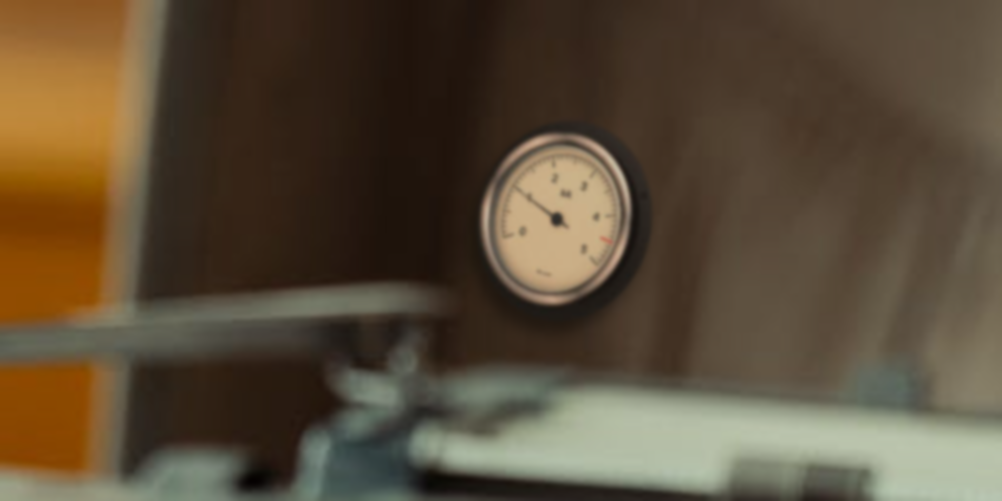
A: kA 1
